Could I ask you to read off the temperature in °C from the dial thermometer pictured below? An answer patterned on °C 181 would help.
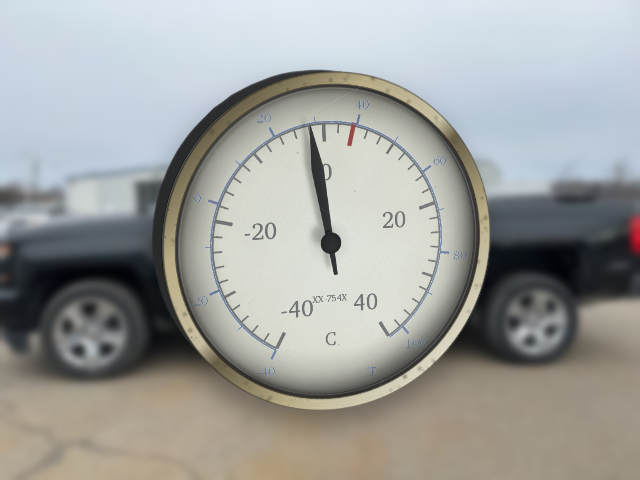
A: °C -2
